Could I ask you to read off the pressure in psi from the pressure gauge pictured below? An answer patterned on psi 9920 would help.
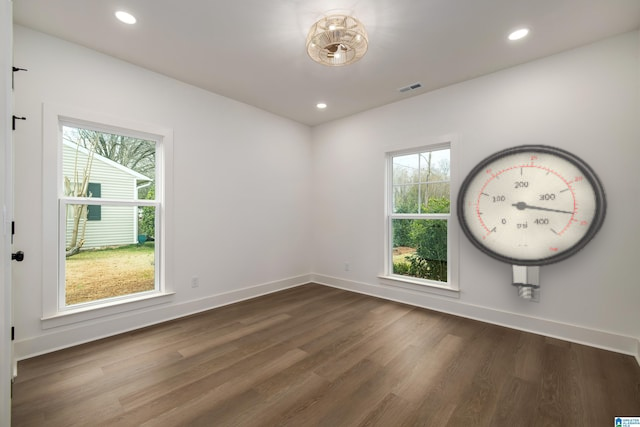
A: psi 350
